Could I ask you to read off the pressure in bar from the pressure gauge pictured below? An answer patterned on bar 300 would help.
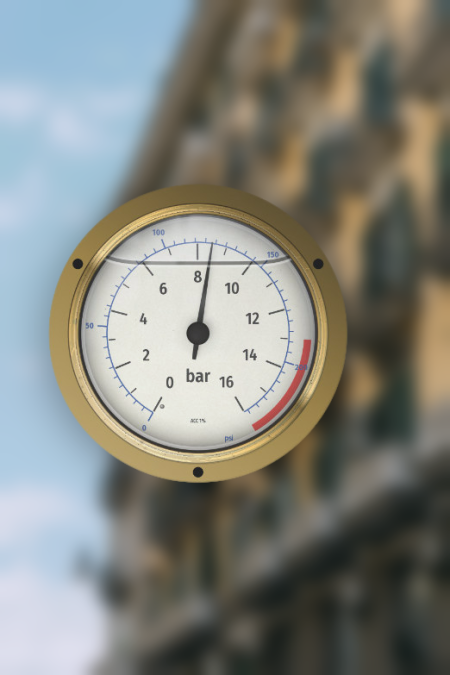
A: bar 8.5
